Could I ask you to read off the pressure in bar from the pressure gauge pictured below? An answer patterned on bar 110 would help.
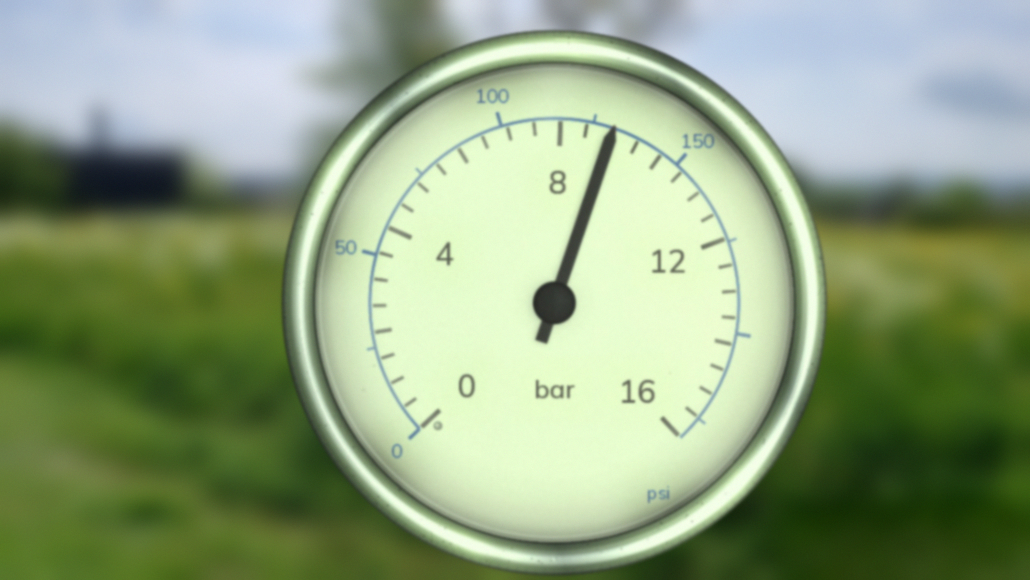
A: bar 9
